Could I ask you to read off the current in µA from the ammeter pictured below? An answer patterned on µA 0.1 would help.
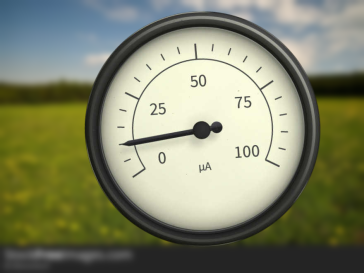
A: µA 10
